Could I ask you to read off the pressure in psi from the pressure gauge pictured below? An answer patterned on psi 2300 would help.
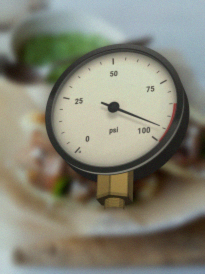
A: psi 95
